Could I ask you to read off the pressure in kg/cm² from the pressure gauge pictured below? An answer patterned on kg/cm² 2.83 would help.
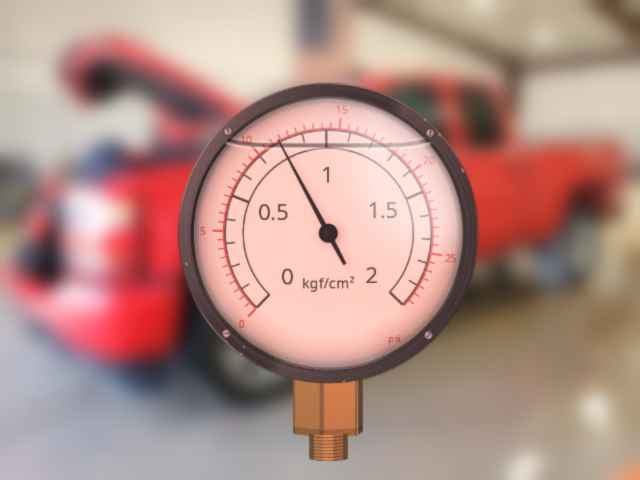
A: kg/cm² 0.8
